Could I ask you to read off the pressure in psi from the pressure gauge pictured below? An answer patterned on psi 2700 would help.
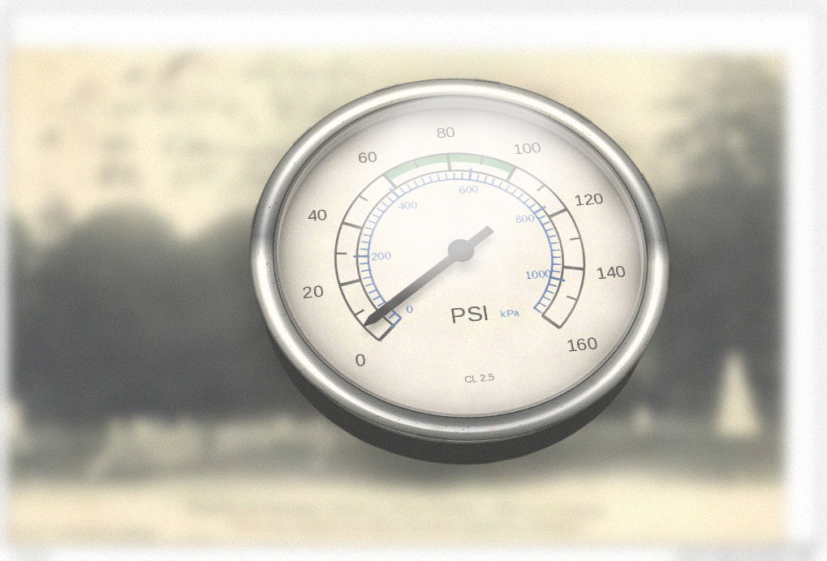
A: psi 5
